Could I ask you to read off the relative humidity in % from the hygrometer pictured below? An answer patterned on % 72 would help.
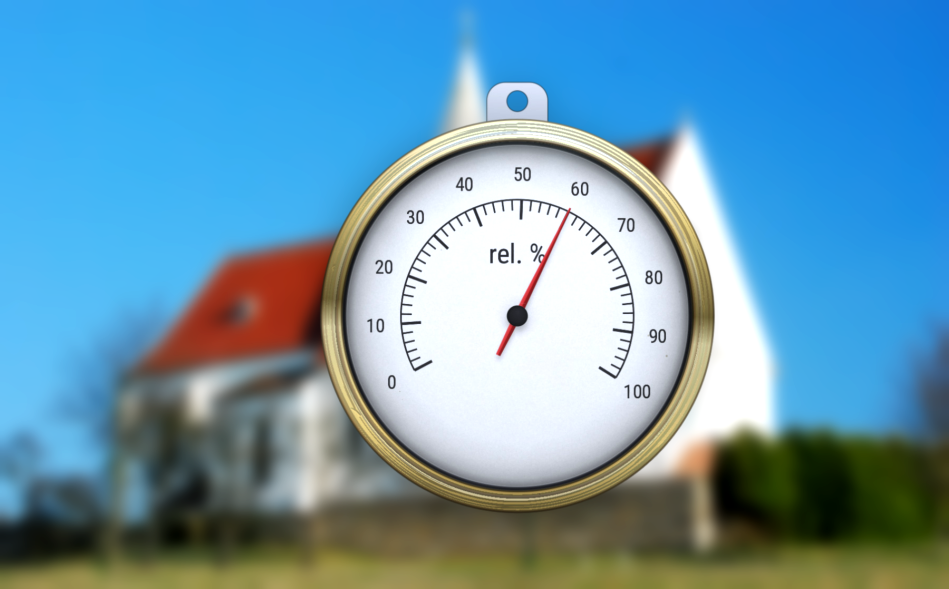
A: % 60
